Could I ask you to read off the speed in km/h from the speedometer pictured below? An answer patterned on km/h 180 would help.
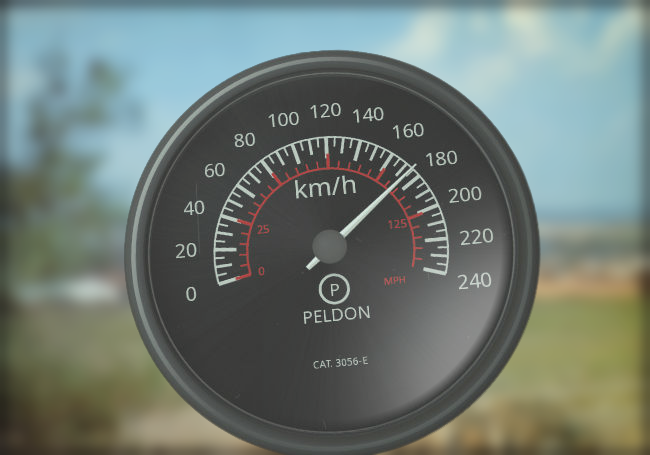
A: km/h 175
